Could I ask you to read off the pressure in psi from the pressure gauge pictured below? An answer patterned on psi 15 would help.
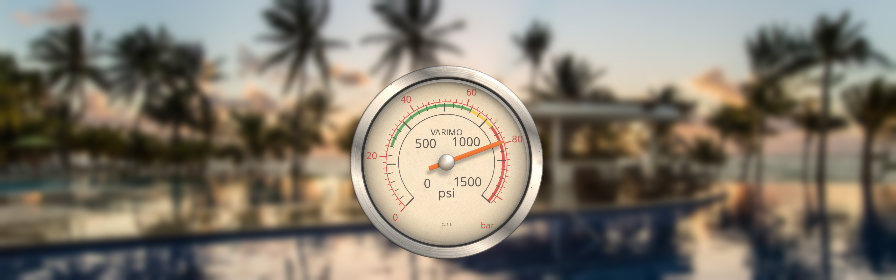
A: psi 1150
